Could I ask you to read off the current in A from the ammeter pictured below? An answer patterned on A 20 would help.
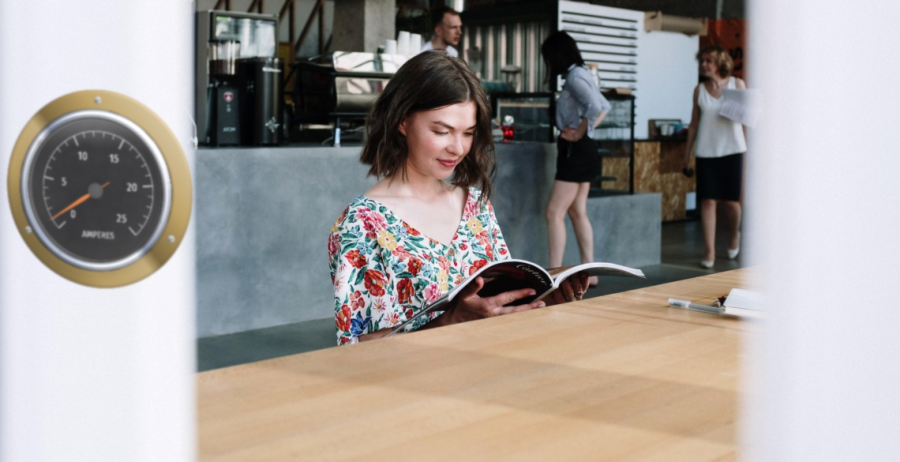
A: A 1
